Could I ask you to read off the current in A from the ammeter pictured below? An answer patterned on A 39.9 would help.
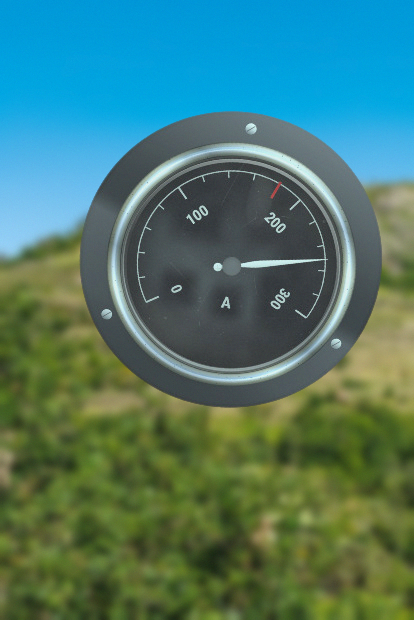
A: A 250
